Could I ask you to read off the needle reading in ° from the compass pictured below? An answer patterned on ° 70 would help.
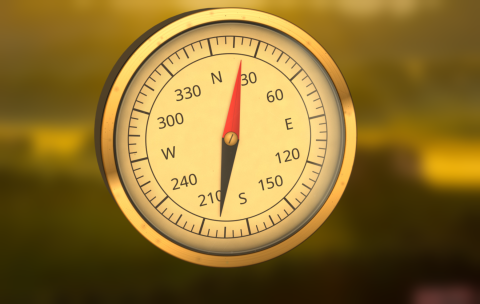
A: ° 20
